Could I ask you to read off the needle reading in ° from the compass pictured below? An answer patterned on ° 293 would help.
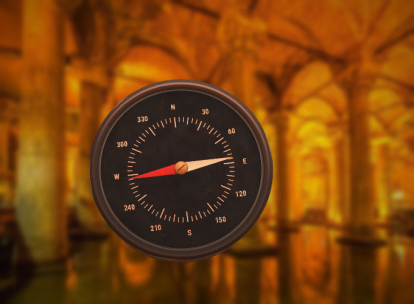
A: ° 265
